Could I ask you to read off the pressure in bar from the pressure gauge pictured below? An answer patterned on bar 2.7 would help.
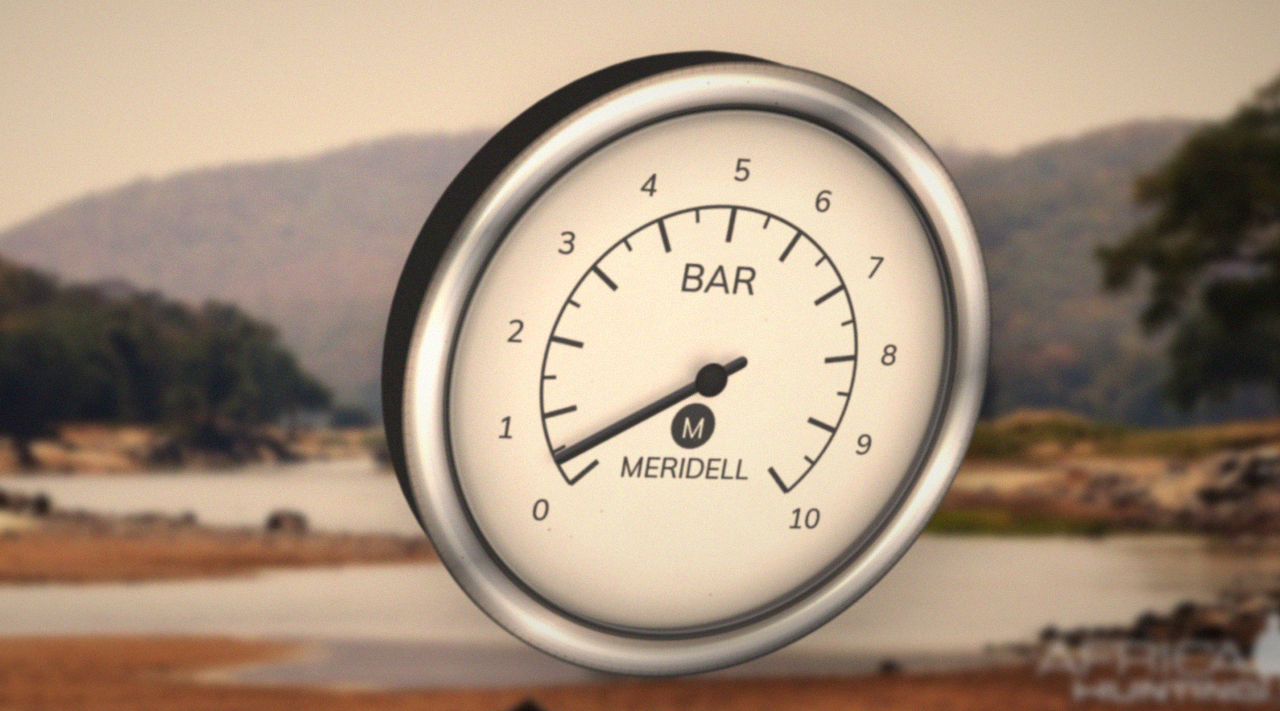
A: bar 0.5
